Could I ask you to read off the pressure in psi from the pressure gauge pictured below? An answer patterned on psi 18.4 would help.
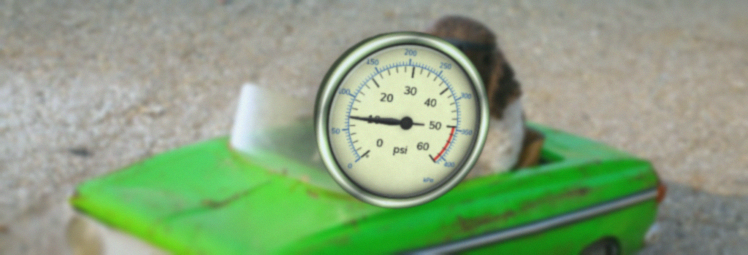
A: psi 10
